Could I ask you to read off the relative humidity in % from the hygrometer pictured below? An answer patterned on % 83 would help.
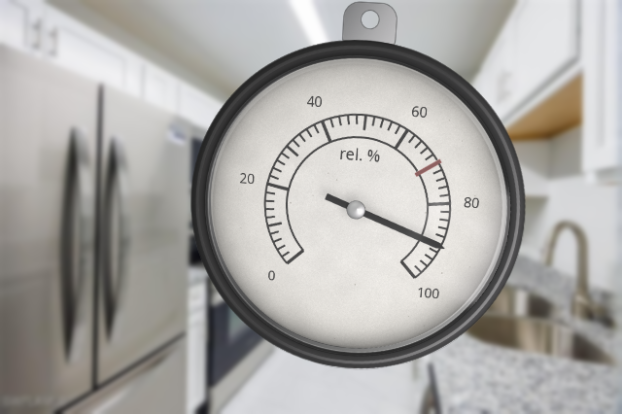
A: % 90
